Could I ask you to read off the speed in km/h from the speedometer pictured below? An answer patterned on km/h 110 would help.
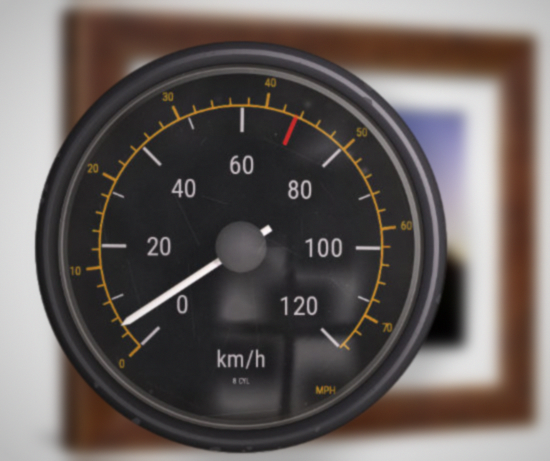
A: km/h 5
